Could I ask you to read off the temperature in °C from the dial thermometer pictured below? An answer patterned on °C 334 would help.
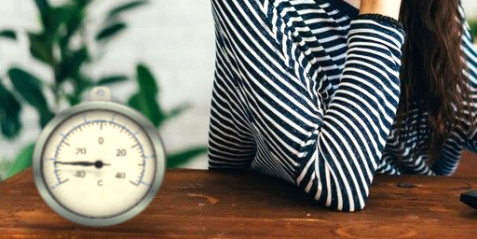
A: °C -30
